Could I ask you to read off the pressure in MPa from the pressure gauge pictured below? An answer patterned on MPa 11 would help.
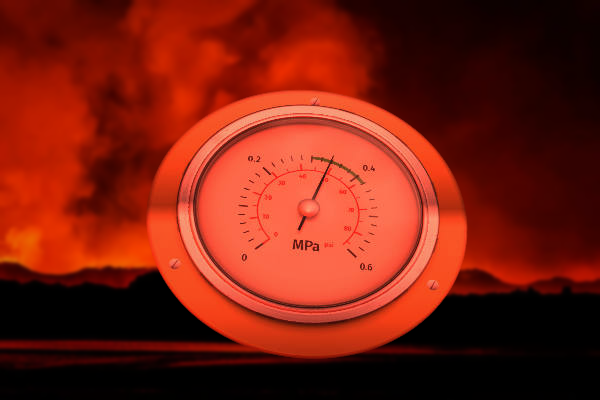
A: MPa 0.34
